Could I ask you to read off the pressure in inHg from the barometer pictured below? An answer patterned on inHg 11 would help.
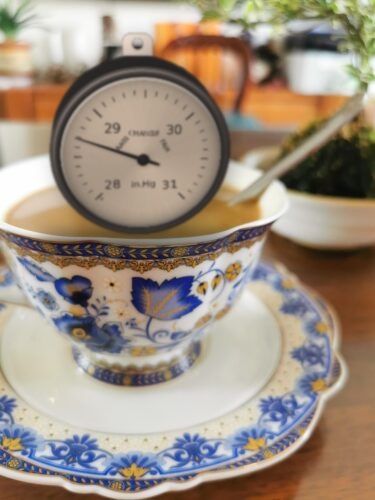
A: inHg 28.7
